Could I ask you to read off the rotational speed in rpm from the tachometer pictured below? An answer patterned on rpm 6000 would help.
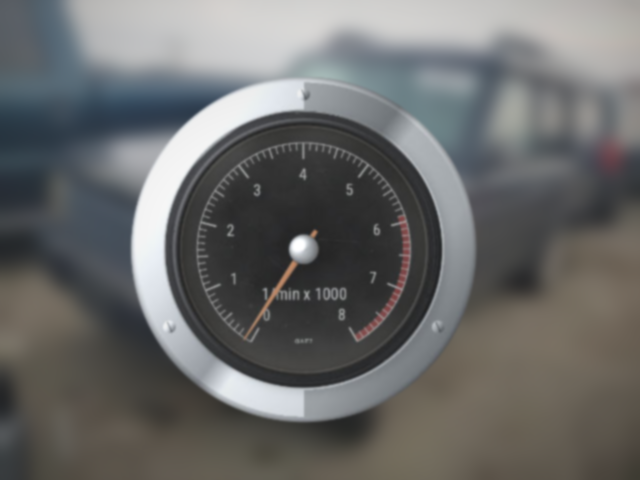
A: rpm 100
